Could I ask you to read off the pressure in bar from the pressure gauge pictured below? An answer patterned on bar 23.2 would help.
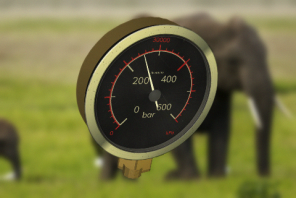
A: bar 250
